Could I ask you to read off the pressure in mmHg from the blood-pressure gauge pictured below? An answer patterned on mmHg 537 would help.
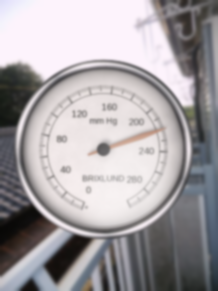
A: mmHg 220
